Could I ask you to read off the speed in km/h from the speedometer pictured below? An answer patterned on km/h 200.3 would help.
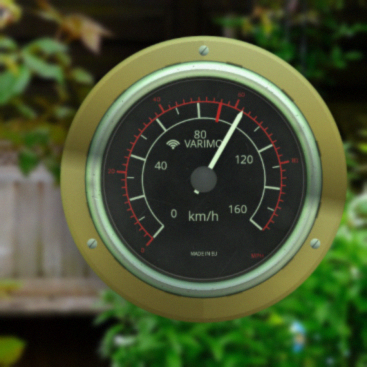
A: km/h 100
